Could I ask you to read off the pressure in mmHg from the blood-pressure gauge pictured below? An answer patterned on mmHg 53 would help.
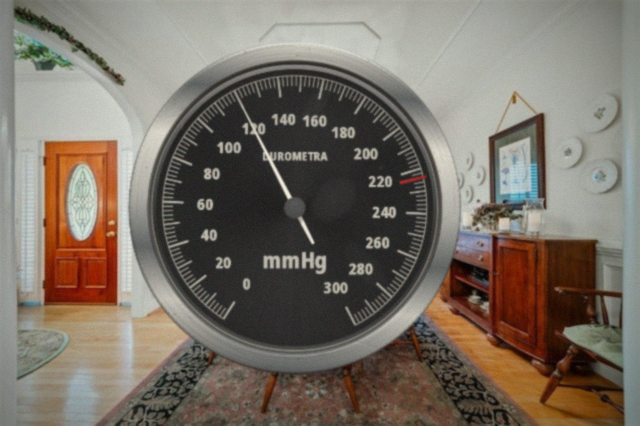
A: mmHg 120
